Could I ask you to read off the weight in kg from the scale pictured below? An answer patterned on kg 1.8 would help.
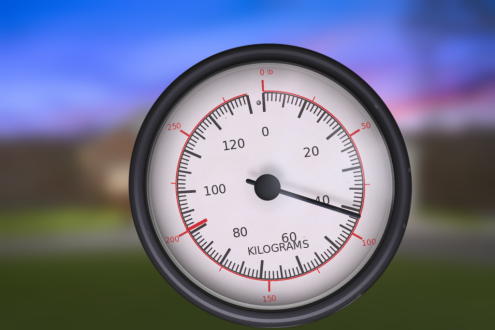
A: kg 41
